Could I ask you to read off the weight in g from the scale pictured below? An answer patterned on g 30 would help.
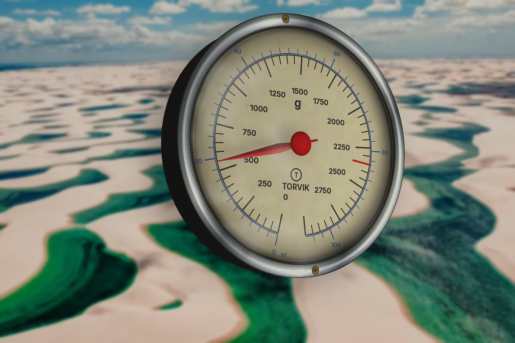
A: g 550
